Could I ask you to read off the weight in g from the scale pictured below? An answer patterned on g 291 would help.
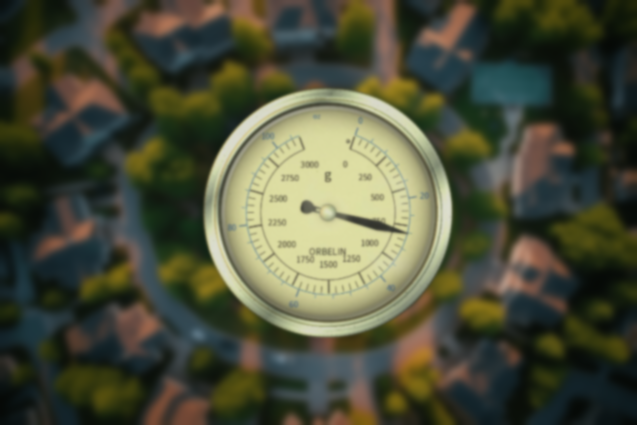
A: g 800
